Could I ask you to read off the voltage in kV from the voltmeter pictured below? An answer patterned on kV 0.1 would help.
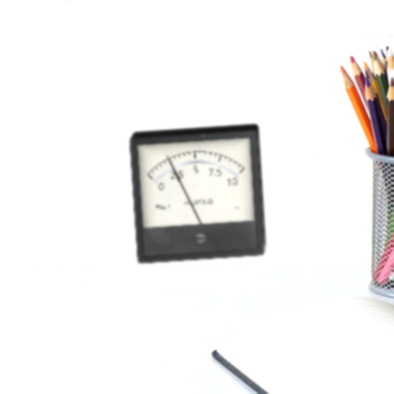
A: kV 2.5
